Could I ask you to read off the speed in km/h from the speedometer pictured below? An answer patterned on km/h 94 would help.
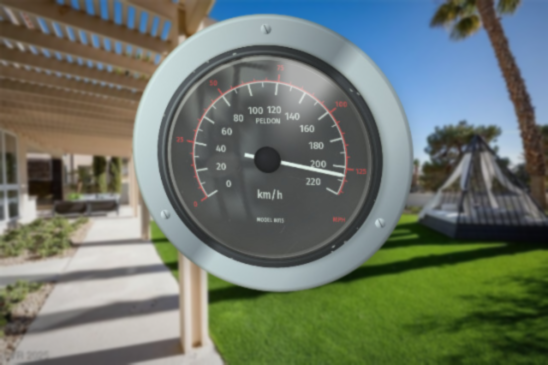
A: km/h 205
